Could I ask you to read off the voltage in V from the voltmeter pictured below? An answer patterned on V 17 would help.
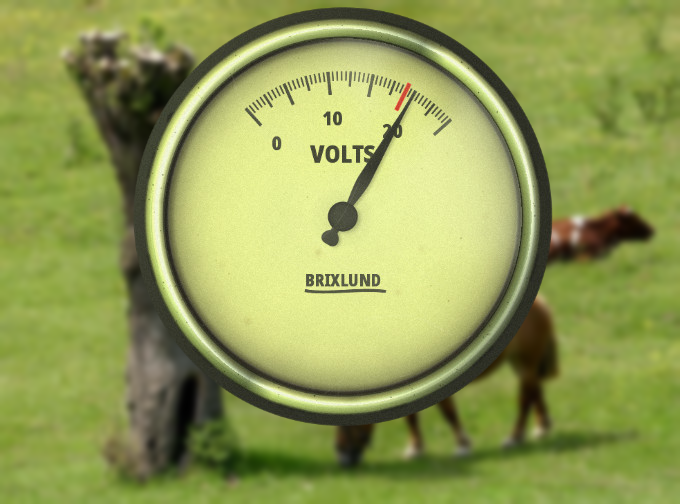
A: V 20
